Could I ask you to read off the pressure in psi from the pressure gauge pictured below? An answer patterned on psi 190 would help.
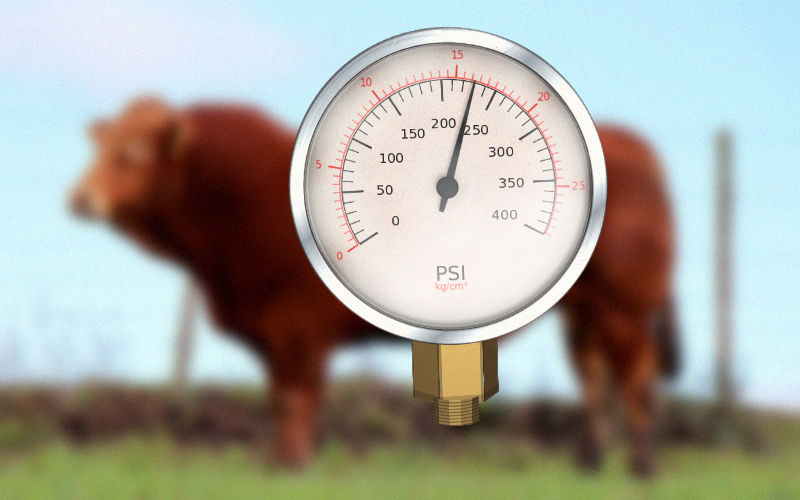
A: psi 230
